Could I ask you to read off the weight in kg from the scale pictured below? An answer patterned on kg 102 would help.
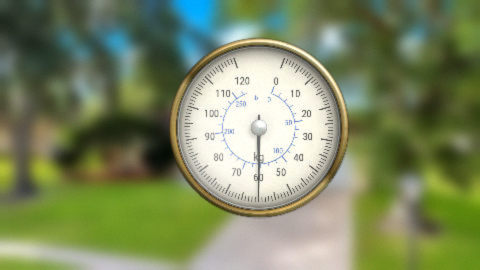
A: kg 60
